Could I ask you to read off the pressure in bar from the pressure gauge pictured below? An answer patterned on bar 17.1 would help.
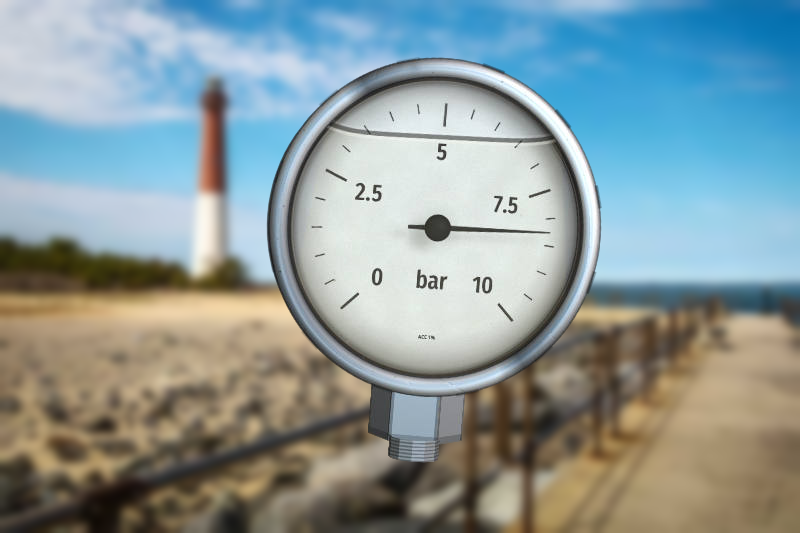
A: bar 8.25
